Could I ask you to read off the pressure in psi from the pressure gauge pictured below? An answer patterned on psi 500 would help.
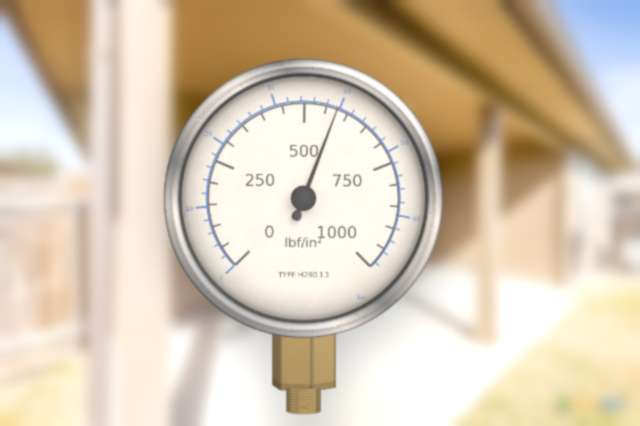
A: psi 575
